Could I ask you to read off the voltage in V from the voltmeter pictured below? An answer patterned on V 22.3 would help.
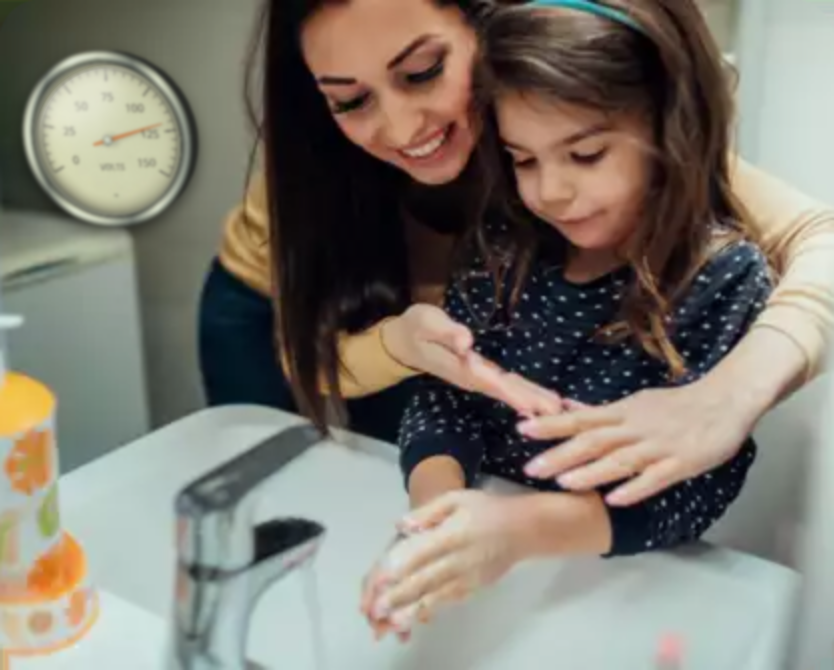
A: V 120
